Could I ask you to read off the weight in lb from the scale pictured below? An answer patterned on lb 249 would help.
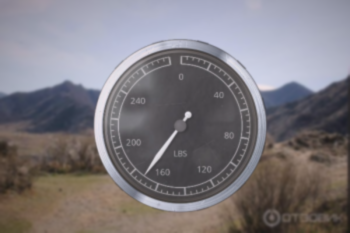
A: lb 172
